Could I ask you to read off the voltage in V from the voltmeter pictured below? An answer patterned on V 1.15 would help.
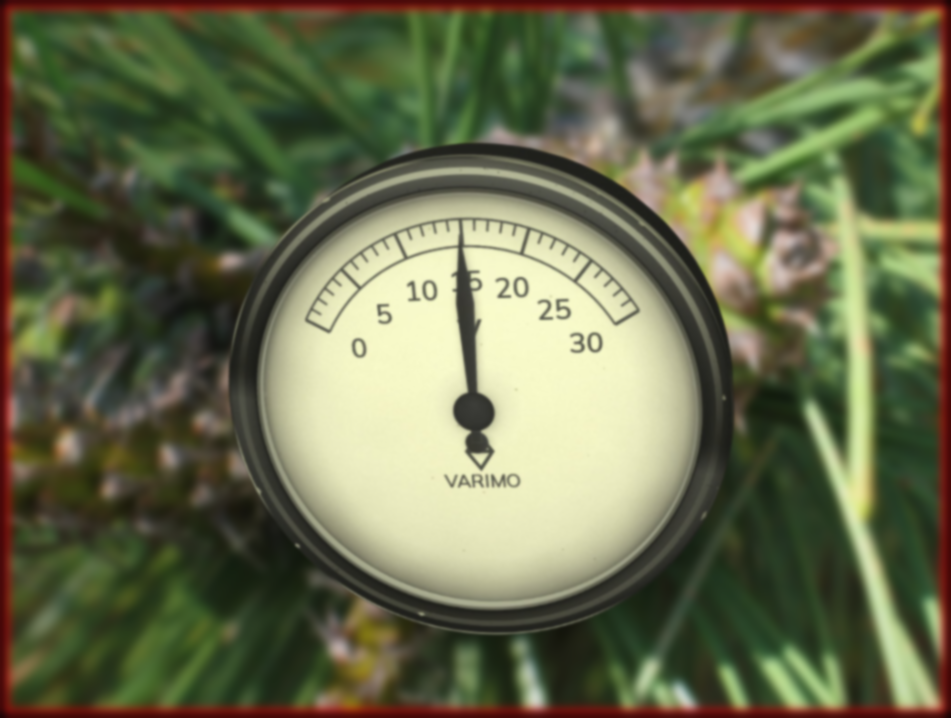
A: V 15
